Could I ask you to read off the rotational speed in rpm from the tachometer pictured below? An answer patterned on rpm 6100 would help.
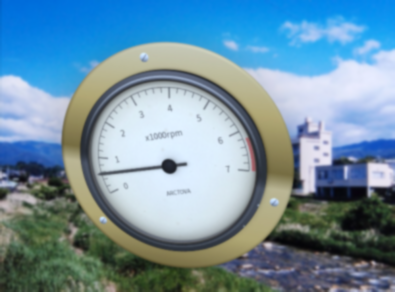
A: rpm 600
